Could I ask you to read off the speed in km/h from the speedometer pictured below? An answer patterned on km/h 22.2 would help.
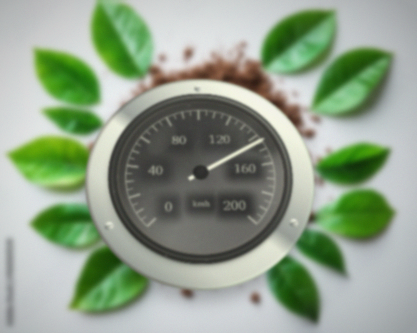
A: km/h 145
